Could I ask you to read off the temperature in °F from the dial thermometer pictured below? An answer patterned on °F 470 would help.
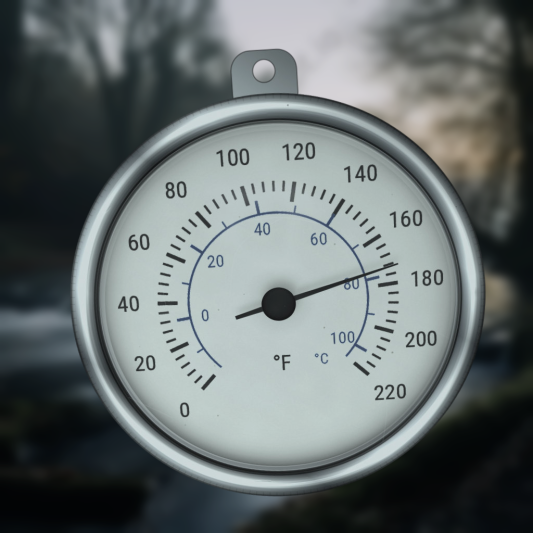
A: °F 172
